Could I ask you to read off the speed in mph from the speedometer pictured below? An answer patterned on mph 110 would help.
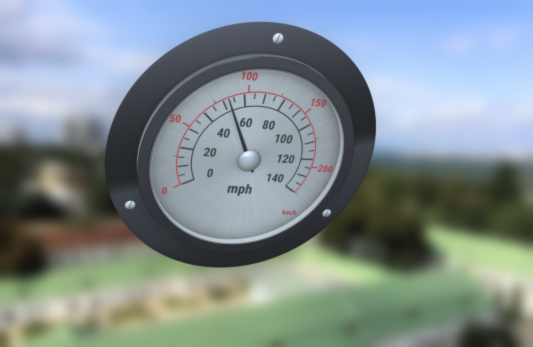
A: mph 52.5
